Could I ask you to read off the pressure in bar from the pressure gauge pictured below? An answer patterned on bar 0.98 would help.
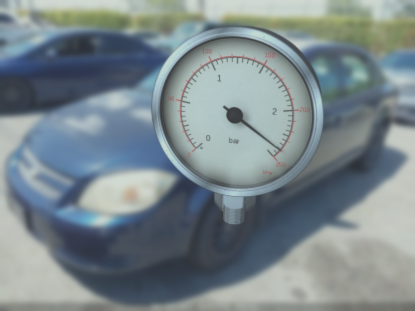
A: bar 2.4
